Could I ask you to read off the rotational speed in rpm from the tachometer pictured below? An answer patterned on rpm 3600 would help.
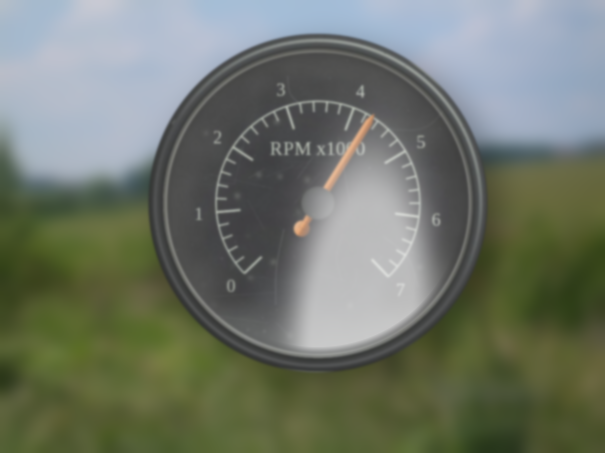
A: rpm 4300
